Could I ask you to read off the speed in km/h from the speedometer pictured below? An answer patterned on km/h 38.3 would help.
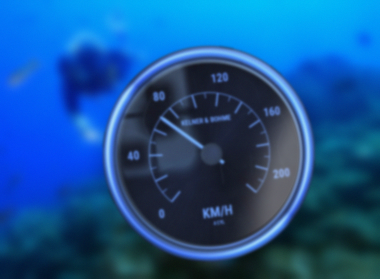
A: km/h 70
